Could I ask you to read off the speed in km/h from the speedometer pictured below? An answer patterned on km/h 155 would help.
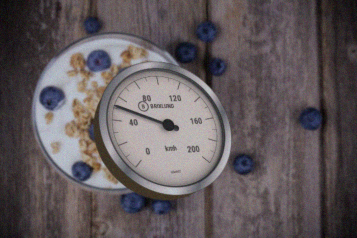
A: km/h 50
